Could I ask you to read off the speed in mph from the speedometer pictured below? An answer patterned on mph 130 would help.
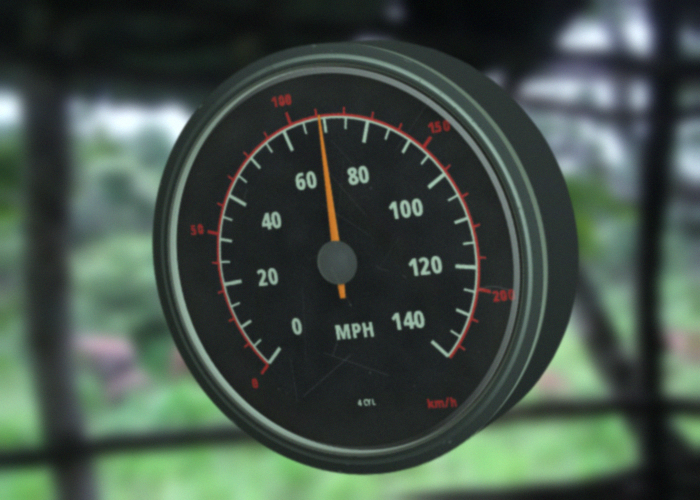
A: mph 70
